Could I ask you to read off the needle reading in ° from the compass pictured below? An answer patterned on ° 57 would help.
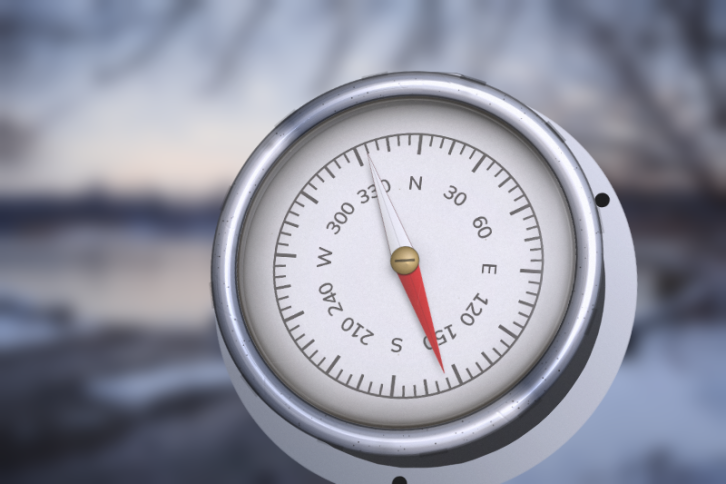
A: ° 155
